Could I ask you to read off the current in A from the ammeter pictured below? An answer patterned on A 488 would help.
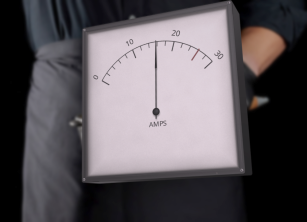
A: A 16
